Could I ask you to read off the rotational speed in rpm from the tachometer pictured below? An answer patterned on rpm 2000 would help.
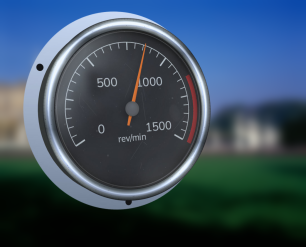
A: rpm 850
